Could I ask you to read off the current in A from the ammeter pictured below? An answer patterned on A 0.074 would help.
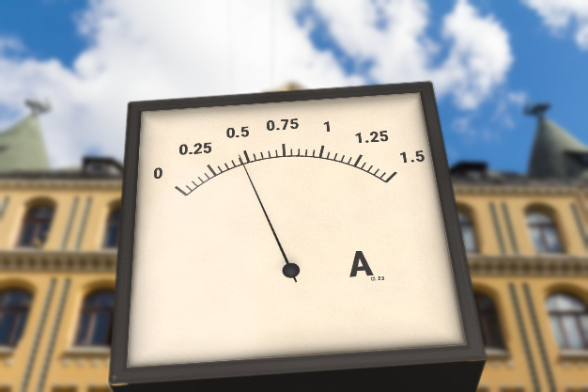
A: A 0.45
